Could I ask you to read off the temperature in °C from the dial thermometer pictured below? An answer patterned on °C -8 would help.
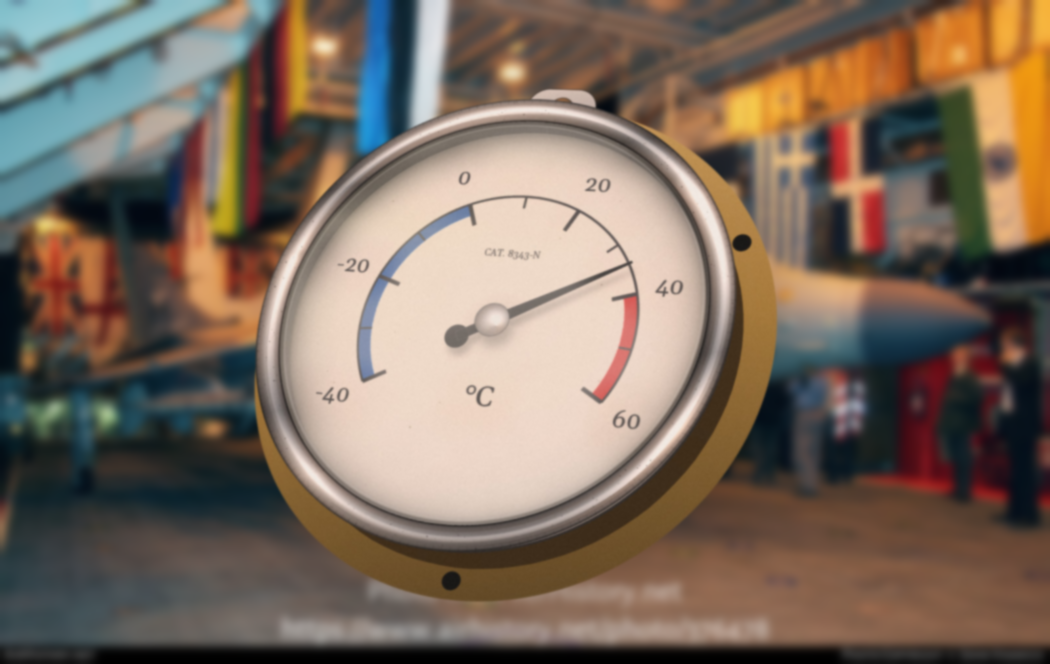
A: °C 35
